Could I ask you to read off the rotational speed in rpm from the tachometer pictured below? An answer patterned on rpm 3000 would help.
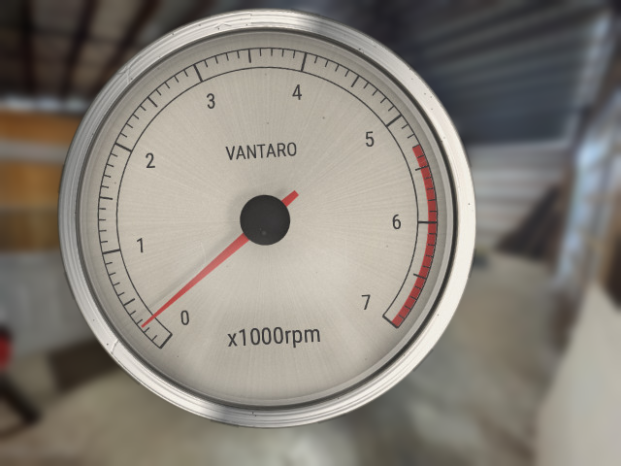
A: rpm 250
